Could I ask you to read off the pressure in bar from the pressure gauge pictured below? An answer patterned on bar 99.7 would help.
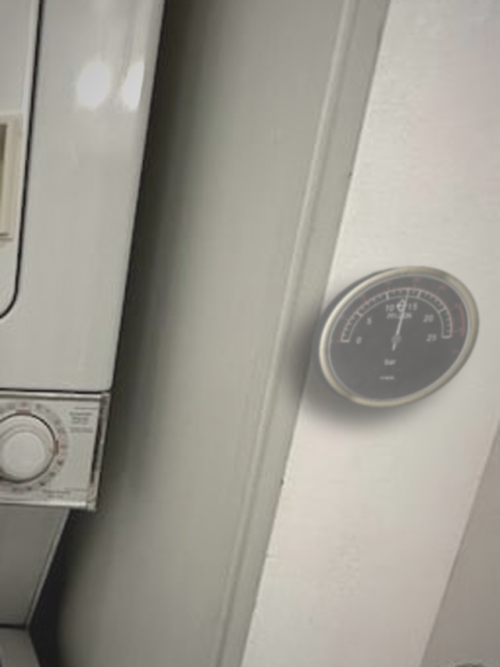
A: bar 13
